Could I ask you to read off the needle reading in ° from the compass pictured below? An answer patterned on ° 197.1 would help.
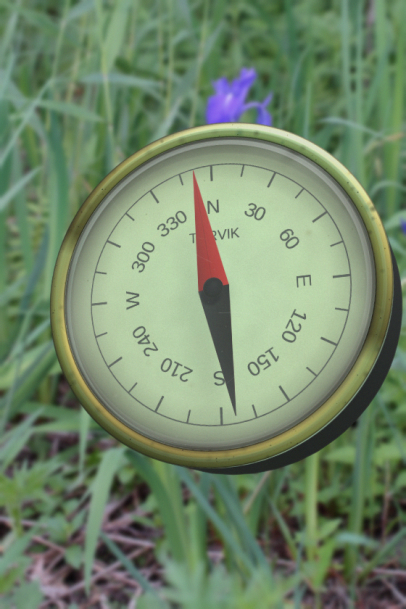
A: ° 352.5
